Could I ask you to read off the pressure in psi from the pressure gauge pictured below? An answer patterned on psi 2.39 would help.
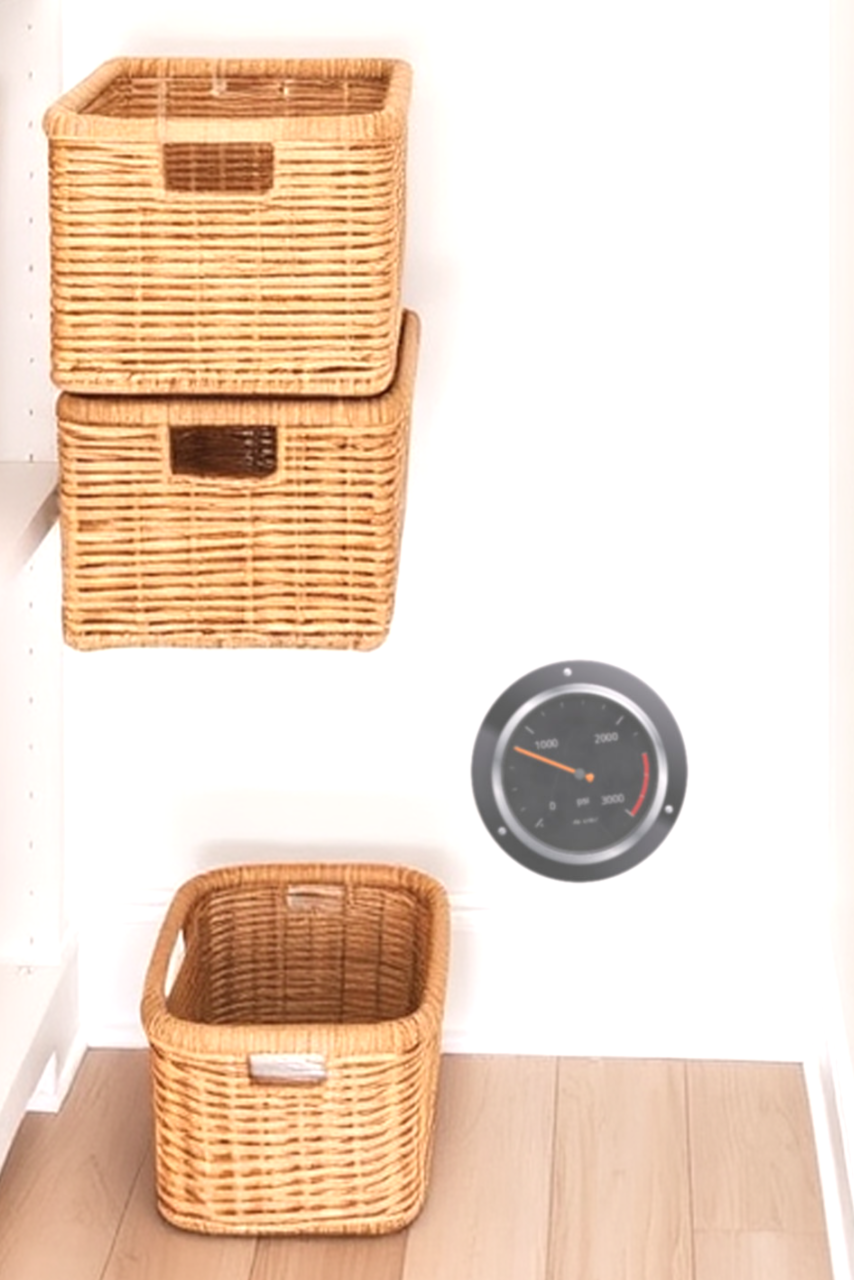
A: psi 800
